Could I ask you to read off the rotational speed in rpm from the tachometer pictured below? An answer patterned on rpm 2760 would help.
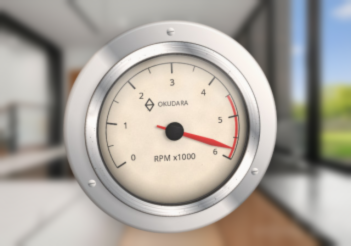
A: rpm 5750
